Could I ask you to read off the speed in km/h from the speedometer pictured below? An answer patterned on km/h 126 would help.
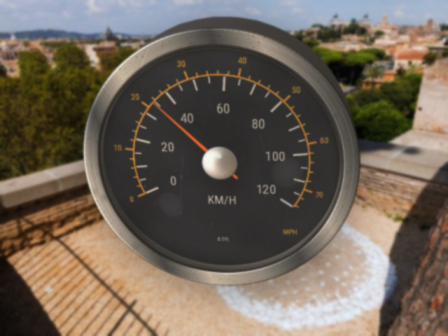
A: km/h 35
